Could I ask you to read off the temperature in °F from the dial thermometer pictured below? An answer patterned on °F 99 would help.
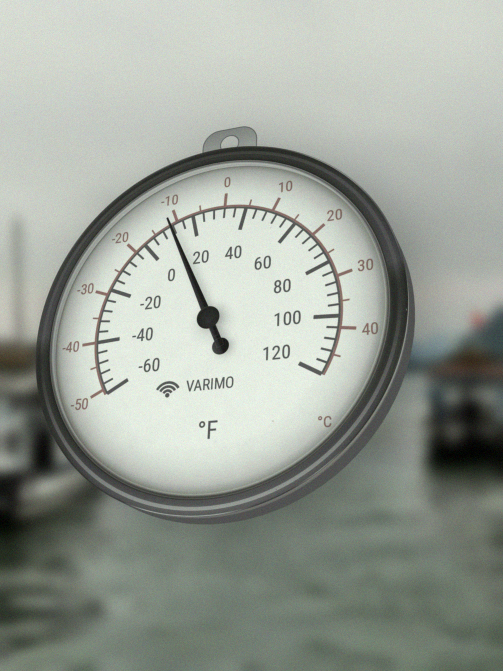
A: °F 12
